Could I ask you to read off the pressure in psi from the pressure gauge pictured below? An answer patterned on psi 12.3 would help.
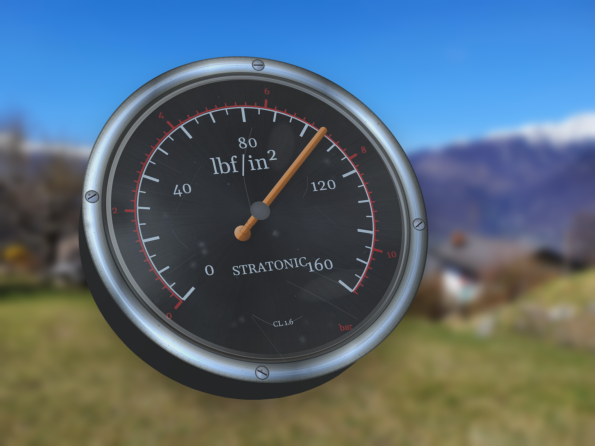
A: psi 105
